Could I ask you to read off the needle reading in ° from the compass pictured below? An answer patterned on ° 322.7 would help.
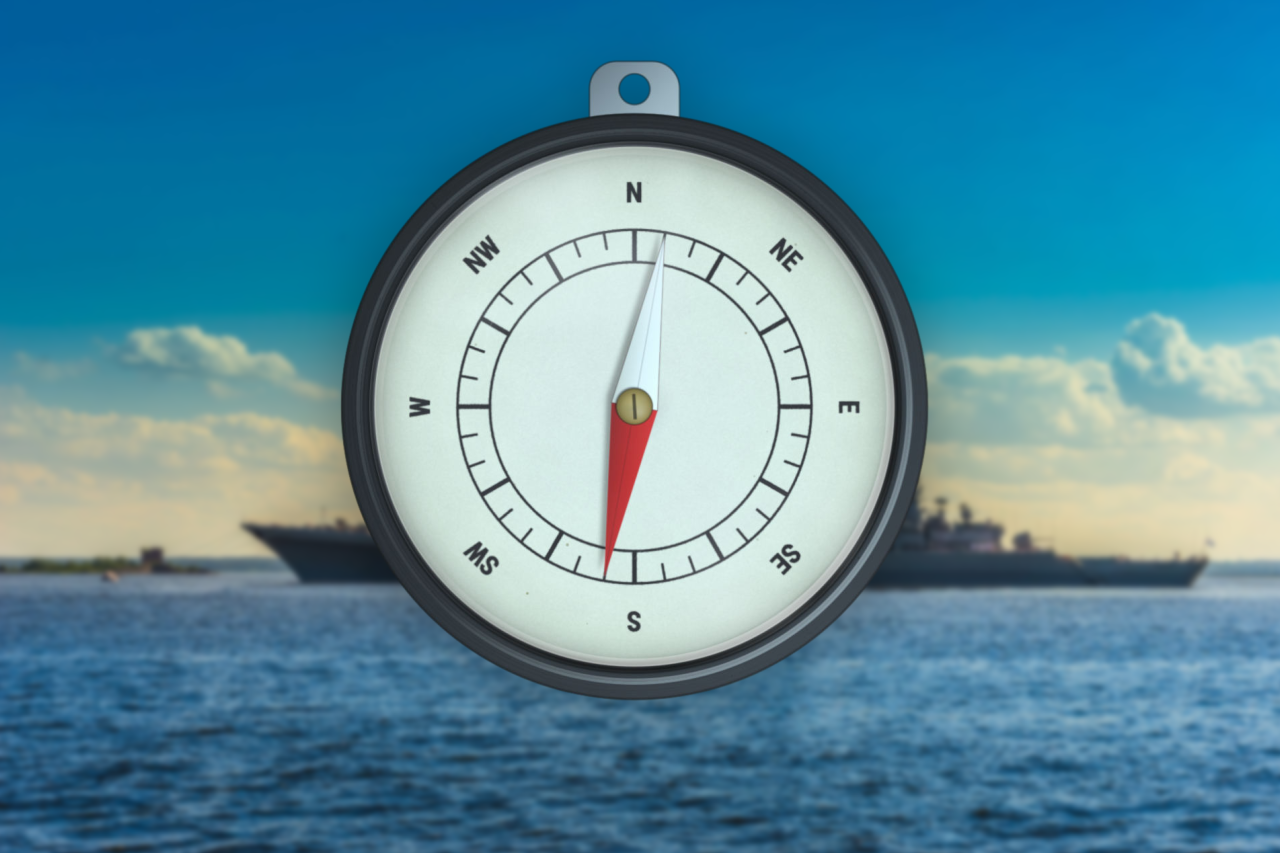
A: ° 190
